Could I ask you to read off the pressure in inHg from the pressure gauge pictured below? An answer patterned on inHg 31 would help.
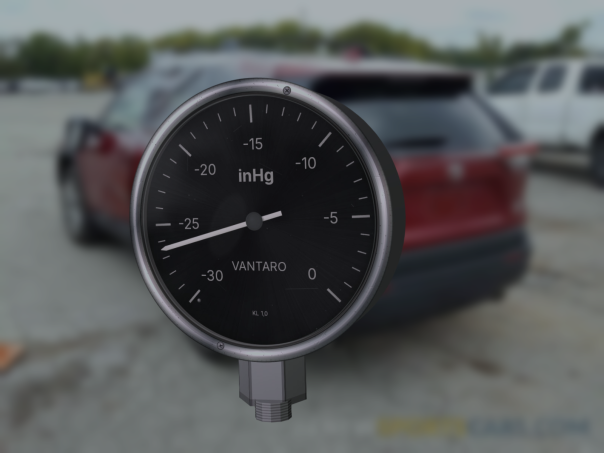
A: inHg -26.5
